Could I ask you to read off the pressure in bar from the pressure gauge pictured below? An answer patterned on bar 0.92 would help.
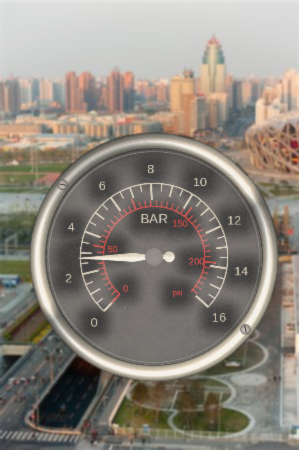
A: bar 2.75
